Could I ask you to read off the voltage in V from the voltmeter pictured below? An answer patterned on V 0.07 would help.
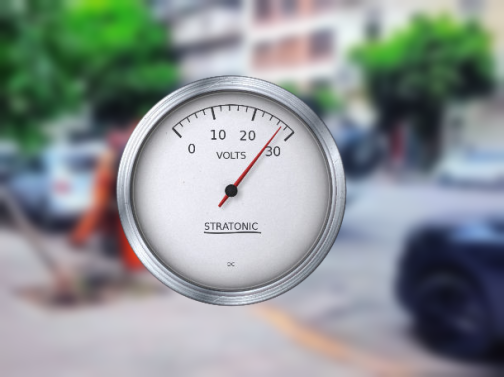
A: V 27
